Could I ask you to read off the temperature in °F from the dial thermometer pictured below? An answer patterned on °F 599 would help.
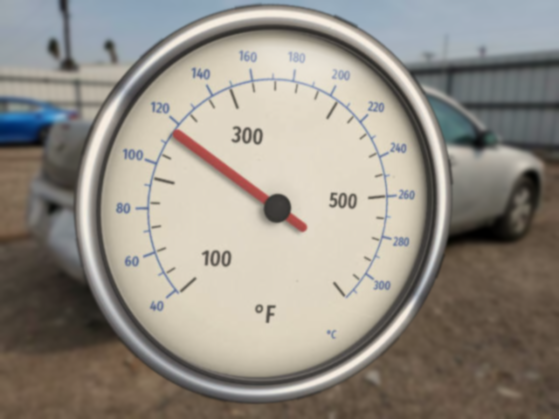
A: °F 240
